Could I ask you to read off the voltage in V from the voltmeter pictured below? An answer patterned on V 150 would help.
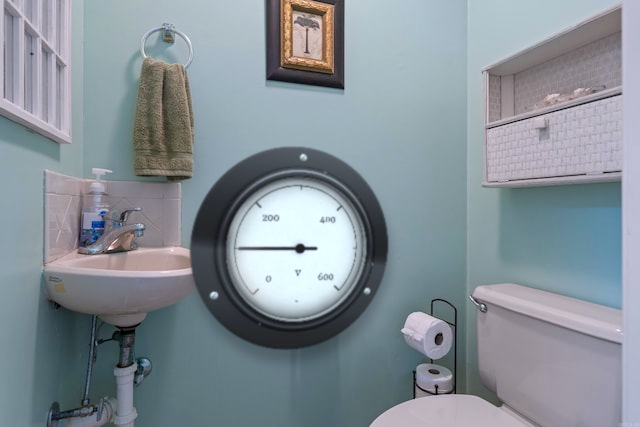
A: V 100
